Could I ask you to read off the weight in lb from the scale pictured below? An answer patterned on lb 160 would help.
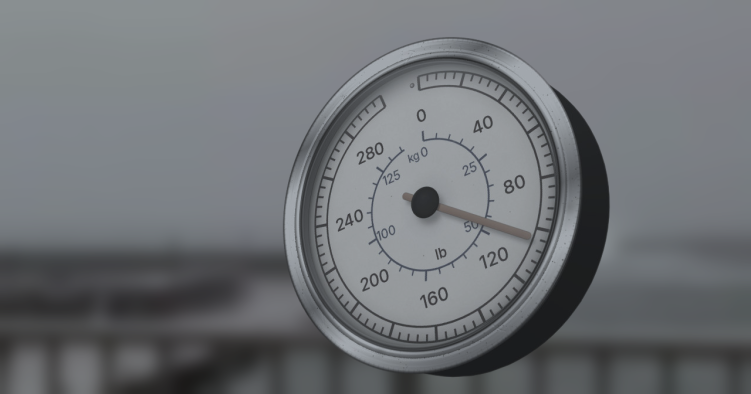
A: lb 104
